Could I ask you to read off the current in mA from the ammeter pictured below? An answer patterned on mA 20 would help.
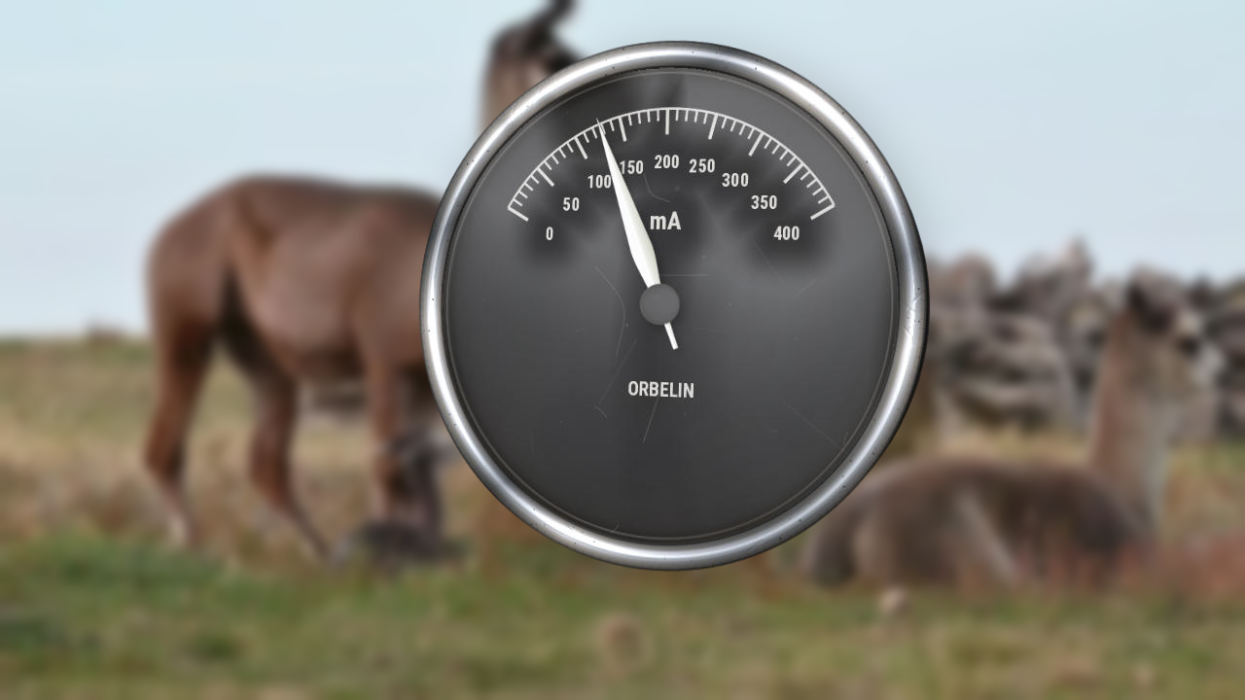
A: mA 130
